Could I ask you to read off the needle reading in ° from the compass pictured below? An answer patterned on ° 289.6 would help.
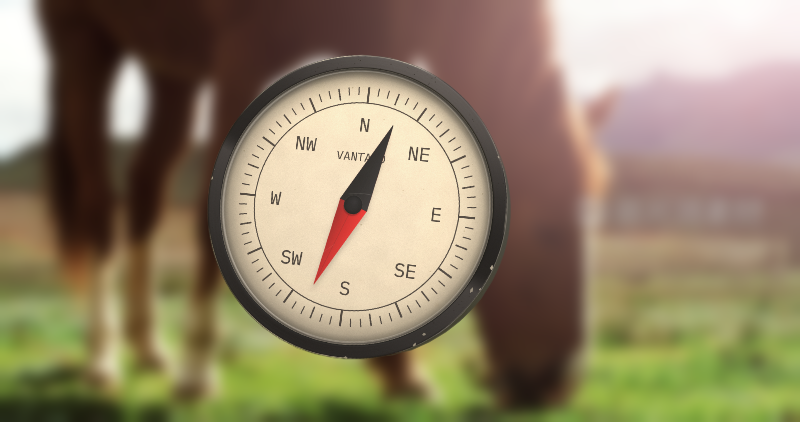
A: ° 200
